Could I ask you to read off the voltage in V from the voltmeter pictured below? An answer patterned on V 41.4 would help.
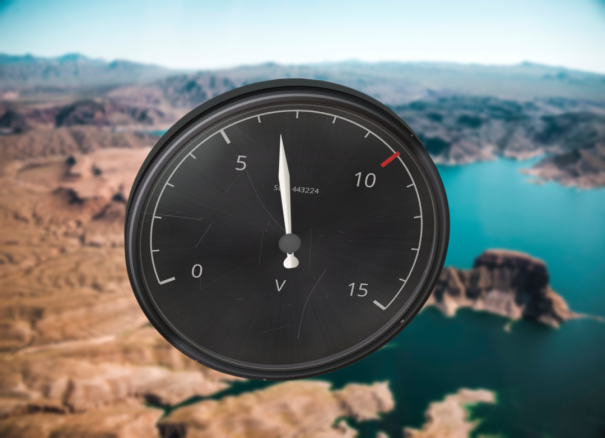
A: V 6.5
